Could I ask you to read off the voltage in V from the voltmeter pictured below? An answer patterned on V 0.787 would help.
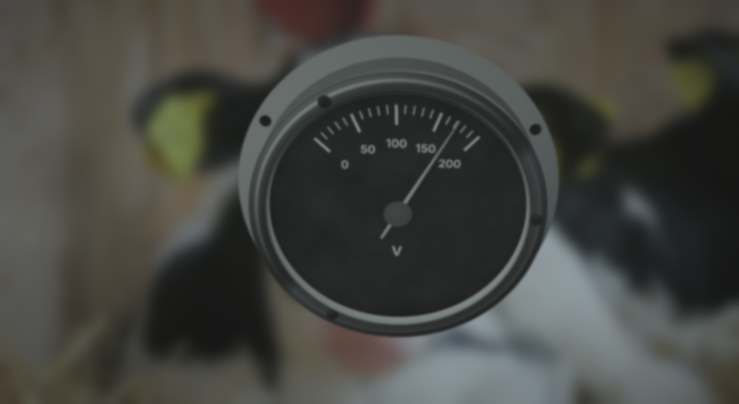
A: V 170
